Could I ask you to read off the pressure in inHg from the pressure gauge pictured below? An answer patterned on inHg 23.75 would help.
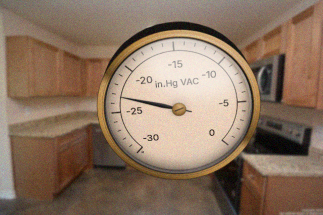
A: inHg -23
